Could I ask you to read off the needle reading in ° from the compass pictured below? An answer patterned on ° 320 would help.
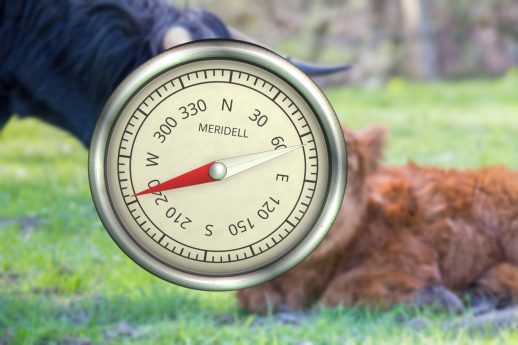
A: ° 245
